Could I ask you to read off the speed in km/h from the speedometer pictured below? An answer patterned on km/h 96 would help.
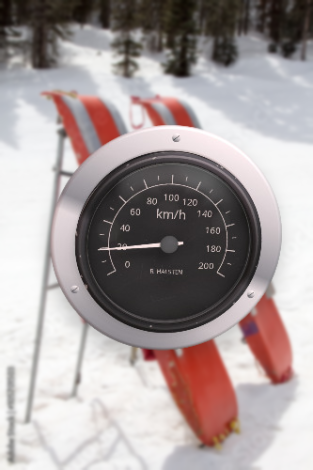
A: km/h 20
